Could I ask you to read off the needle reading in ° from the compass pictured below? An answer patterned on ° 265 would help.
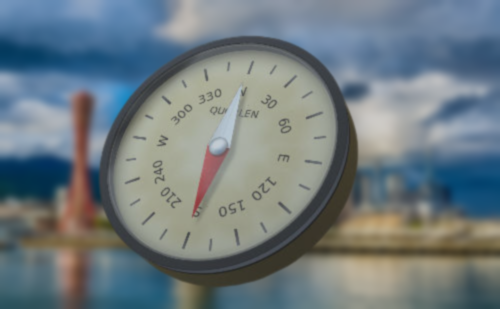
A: ° 180
